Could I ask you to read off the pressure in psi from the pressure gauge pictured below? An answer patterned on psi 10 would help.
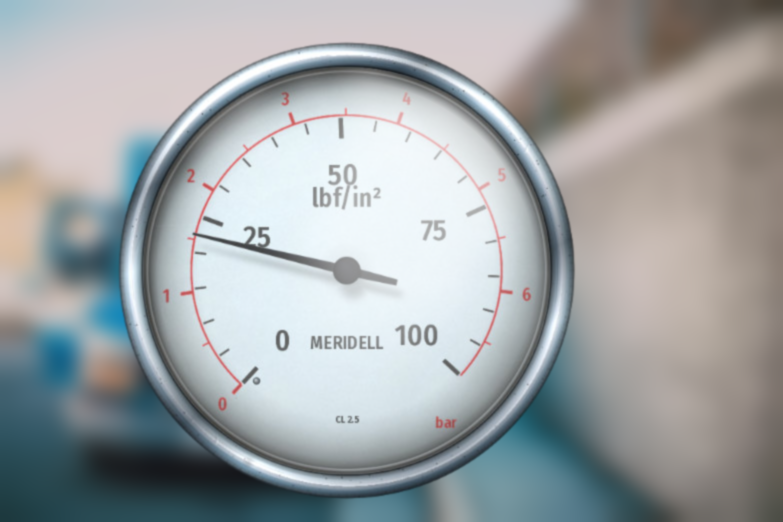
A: psi 22.5
